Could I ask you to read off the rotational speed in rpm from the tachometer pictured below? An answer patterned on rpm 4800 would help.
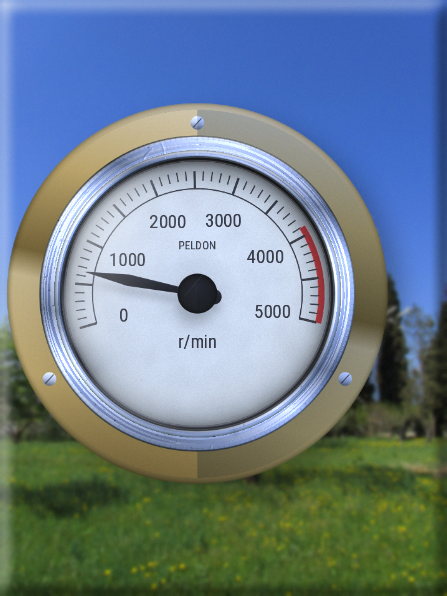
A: rpm 650
